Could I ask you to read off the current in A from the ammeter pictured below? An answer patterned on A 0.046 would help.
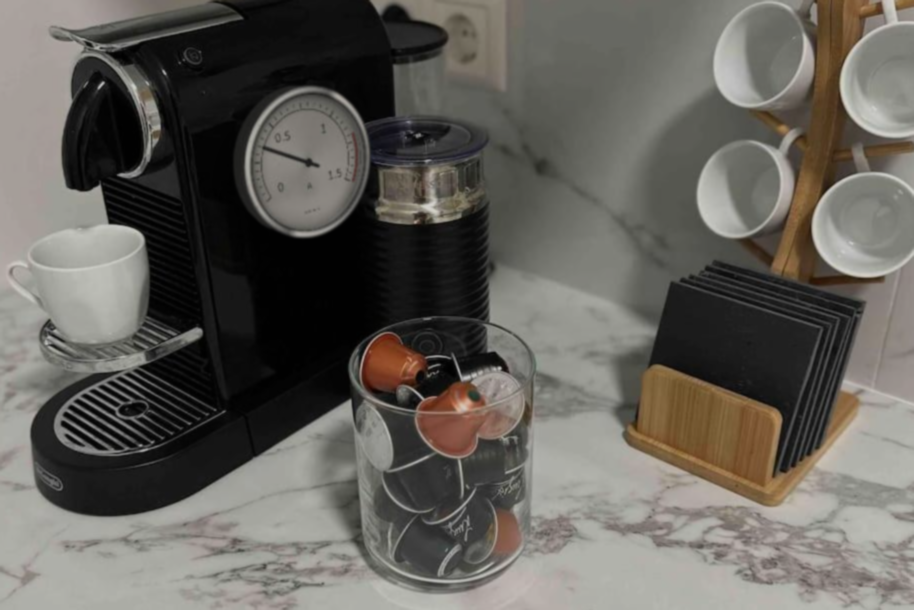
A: A 0.35
